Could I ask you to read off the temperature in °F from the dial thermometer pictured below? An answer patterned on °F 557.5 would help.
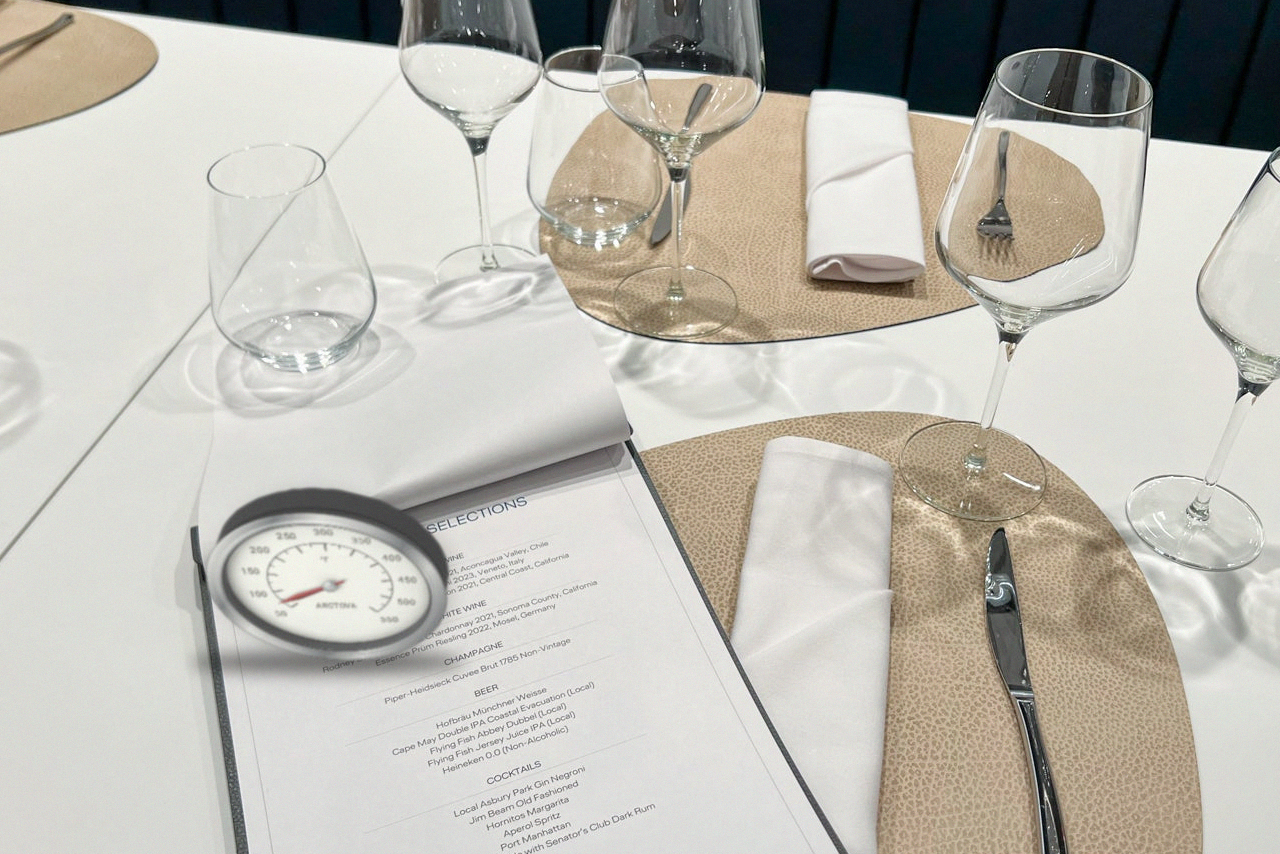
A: °F 75
